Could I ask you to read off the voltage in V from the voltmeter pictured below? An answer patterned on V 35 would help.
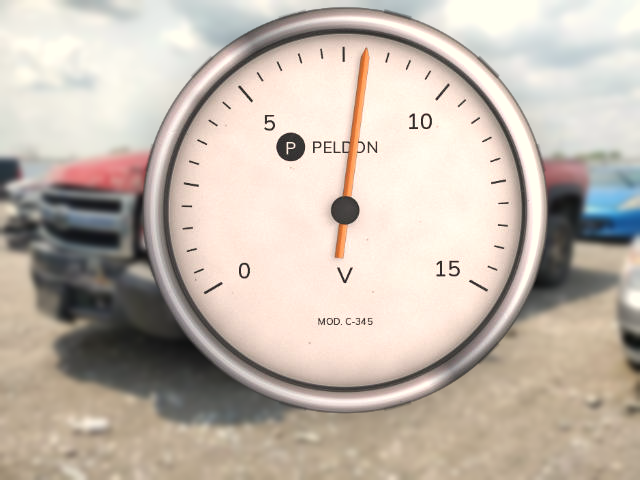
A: V 8
